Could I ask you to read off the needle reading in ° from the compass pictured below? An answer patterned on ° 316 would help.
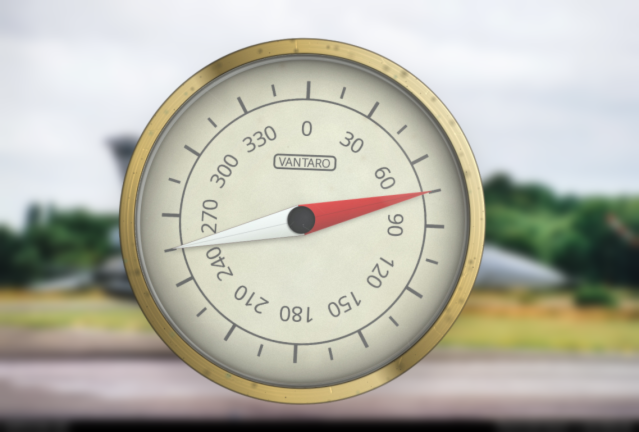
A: ° 75
